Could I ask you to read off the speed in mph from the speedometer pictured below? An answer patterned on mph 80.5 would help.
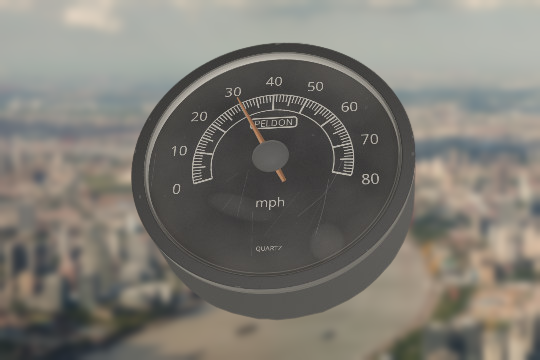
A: mph 30
